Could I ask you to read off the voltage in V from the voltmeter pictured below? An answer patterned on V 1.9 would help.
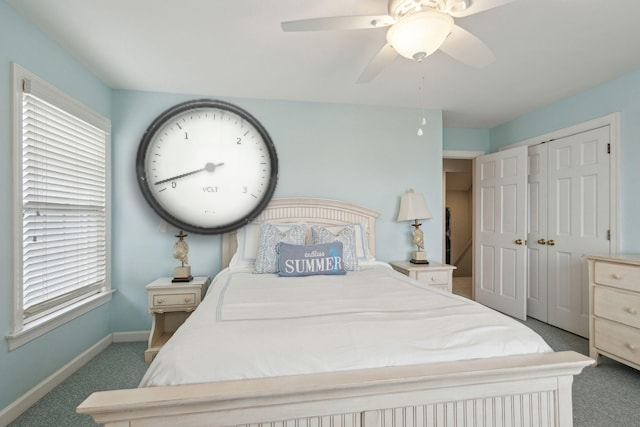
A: V 0.1
